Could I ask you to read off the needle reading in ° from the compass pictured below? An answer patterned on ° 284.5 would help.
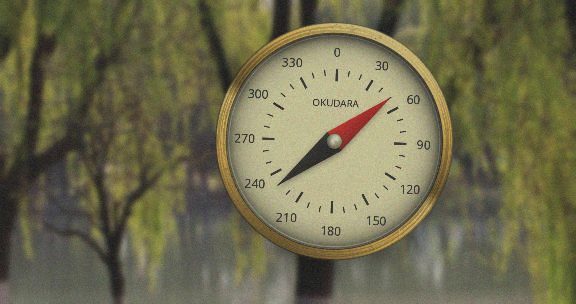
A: ° 50
